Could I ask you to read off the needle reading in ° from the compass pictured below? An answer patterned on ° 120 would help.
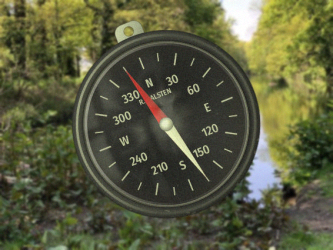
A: ° 345
